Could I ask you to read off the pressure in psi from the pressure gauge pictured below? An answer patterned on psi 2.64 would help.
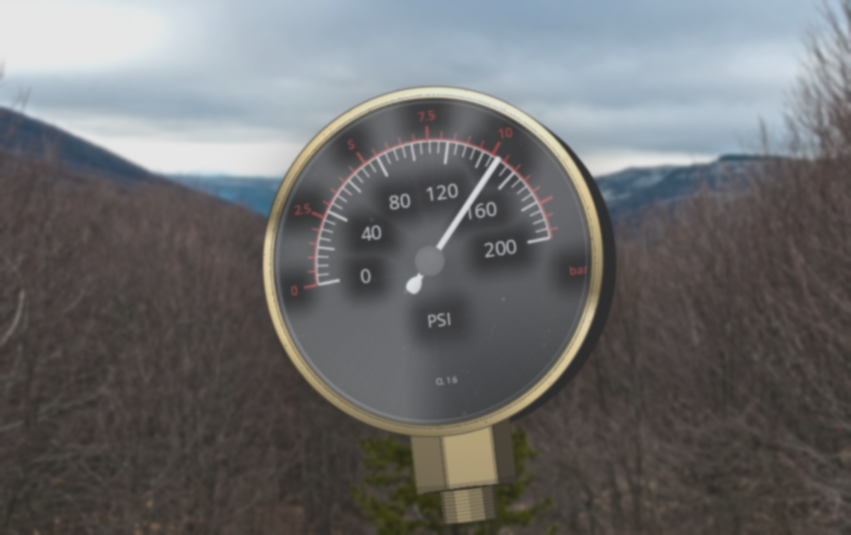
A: psi 150
